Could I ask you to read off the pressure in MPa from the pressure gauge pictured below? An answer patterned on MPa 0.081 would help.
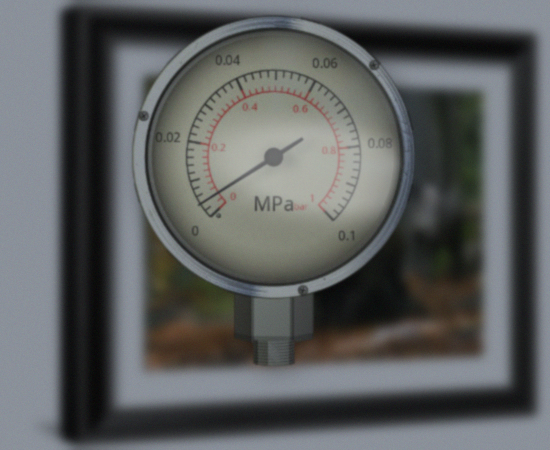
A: MPa 0.004
